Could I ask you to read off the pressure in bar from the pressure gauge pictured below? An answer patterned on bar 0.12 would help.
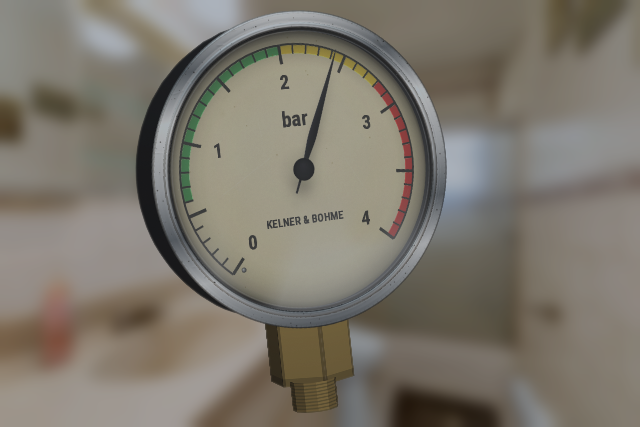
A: bar 2.4
